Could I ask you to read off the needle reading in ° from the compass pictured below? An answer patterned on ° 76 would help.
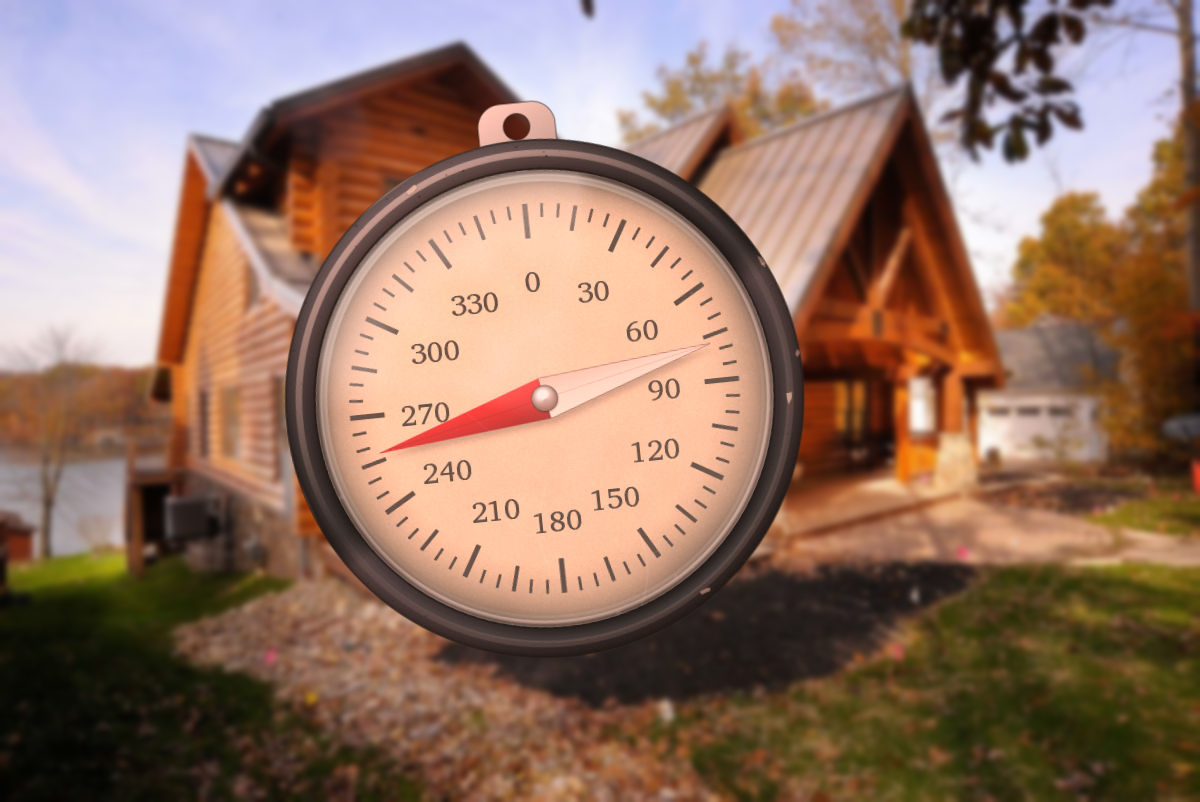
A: ° 257.5
